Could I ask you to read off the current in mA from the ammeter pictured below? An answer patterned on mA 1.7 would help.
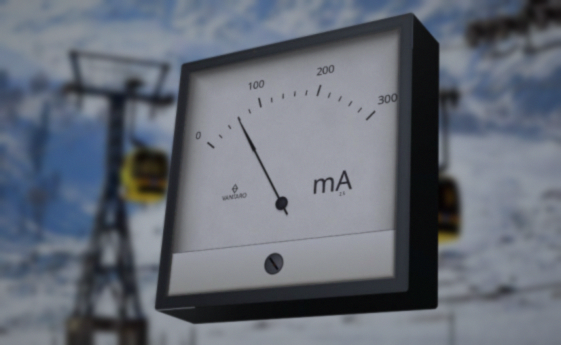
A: mA 60
